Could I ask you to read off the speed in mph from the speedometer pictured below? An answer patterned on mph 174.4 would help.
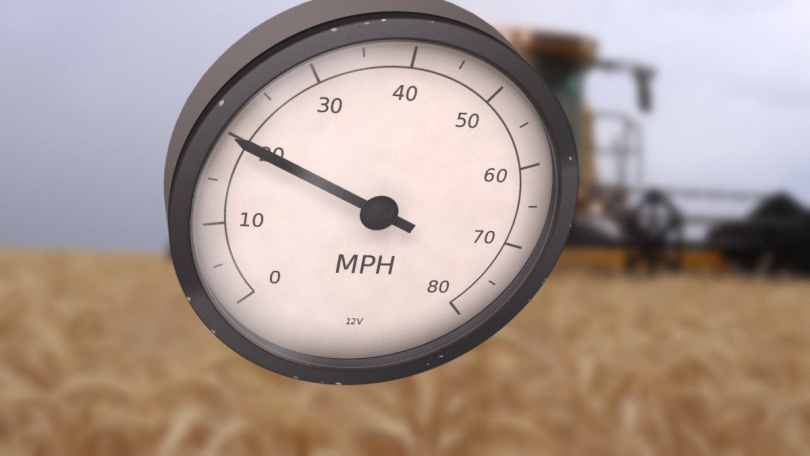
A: mph 20
